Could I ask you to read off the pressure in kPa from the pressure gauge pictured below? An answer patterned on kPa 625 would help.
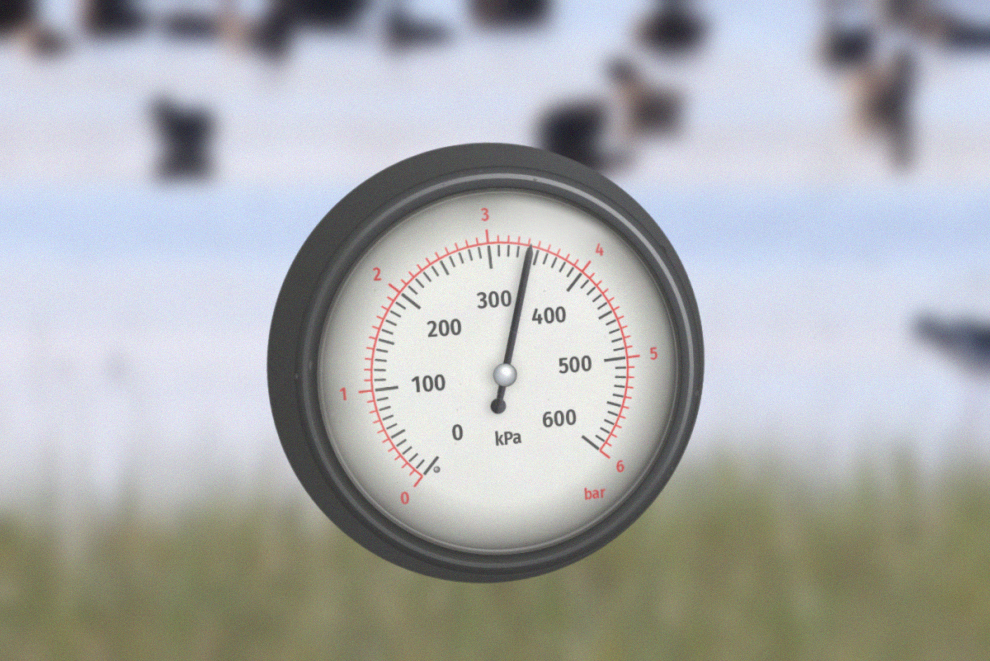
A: kPa 340
